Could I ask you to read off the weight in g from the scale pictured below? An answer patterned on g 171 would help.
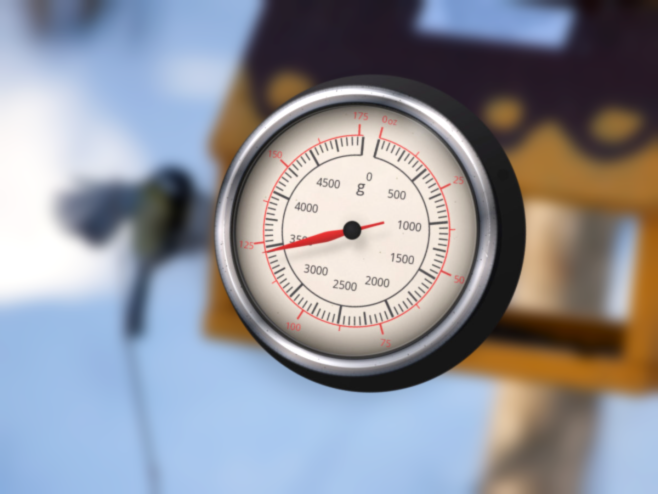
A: g 3450
